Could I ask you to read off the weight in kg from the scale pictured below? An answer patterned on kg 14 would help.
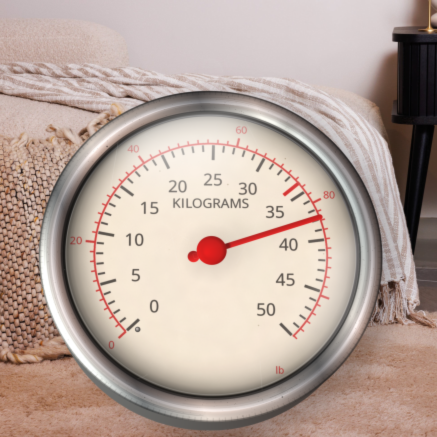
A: kg 38
